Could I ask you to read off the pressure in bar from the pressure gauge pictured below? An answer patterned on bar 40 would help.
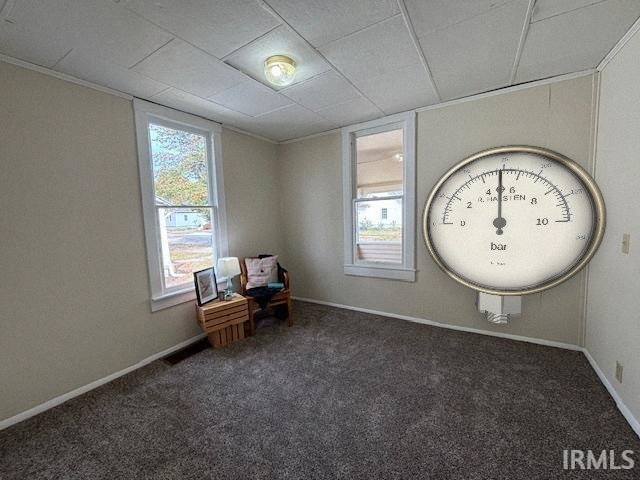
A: bar 5
